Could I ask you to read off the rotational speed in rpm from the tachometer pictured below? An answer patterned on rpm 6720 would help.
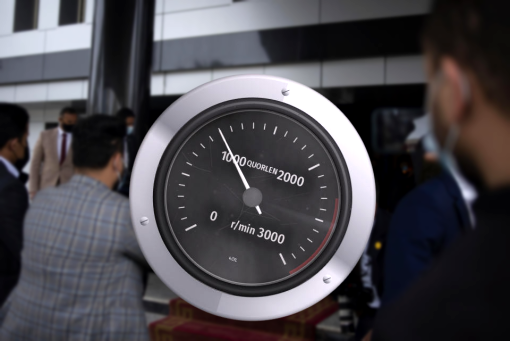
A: rpm 1000
